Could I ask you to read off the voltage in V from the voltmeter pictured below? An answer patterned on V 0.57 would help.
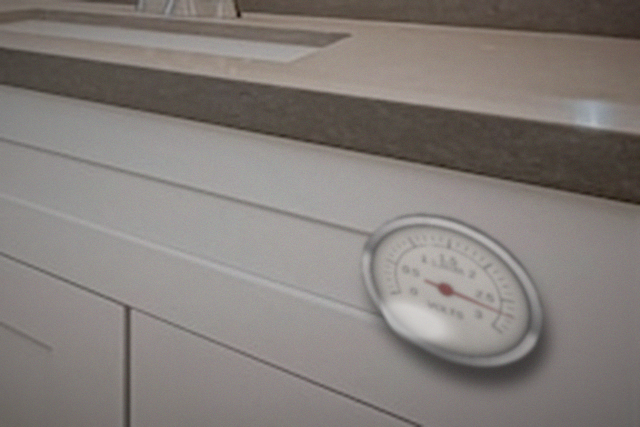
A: V 2.7
